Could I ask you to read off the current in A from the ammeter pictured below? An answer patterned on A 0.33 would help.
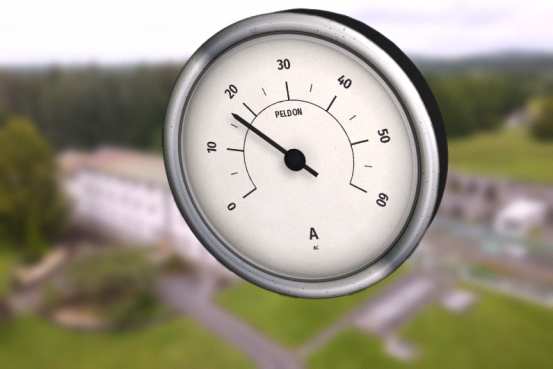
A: A 17.5
